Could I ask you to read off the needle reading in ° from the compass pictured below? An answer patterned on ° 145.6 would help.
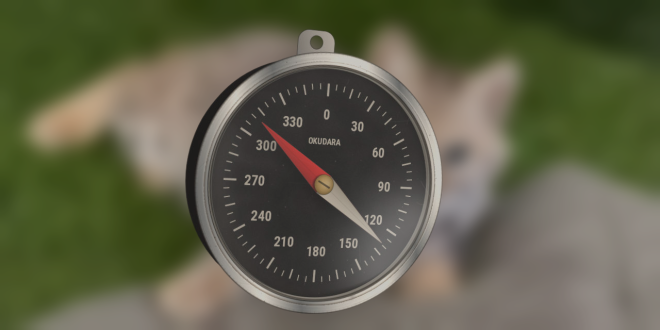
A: ° 310
